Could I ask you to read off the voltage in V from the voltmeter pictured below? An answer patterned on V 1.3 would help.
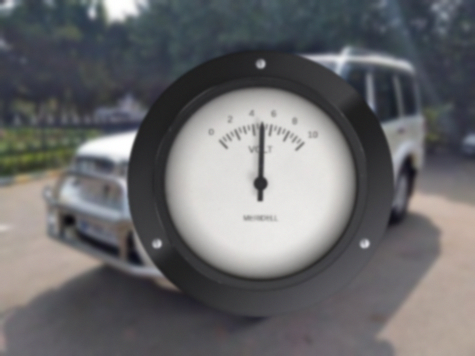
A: V 5
